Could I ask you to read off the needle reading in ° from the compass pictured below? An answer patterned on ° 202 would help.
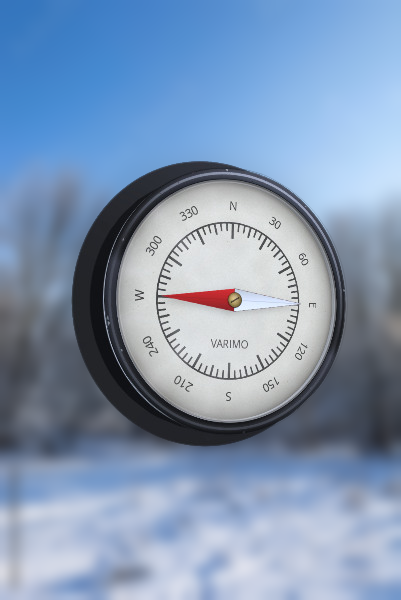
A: ° 270
